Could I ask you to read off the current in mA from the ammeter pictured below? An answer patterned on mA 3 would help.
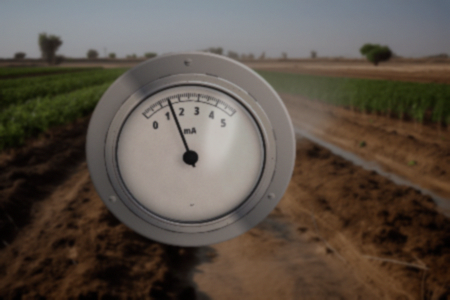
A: mA 1.5
